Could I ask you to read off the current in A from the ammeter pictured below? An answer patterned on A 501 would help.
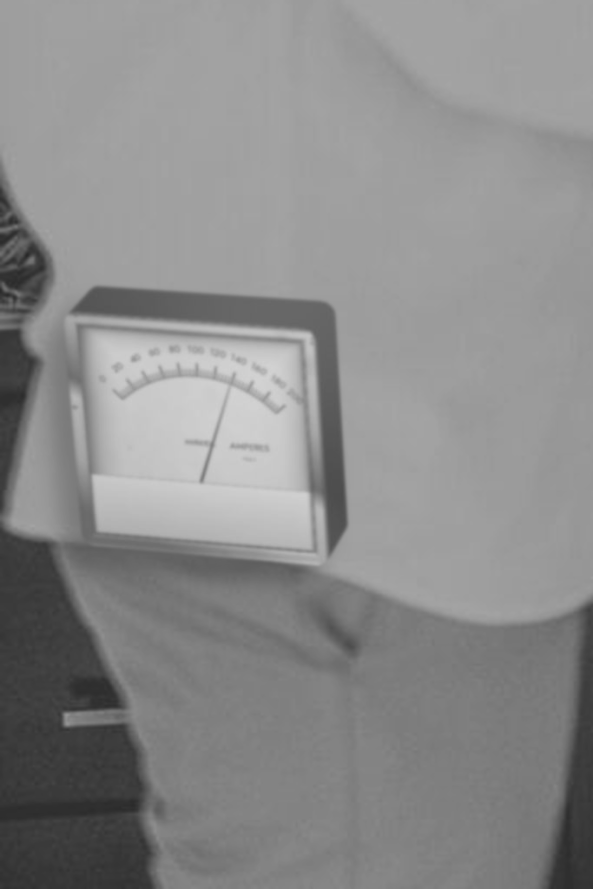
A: A 140
